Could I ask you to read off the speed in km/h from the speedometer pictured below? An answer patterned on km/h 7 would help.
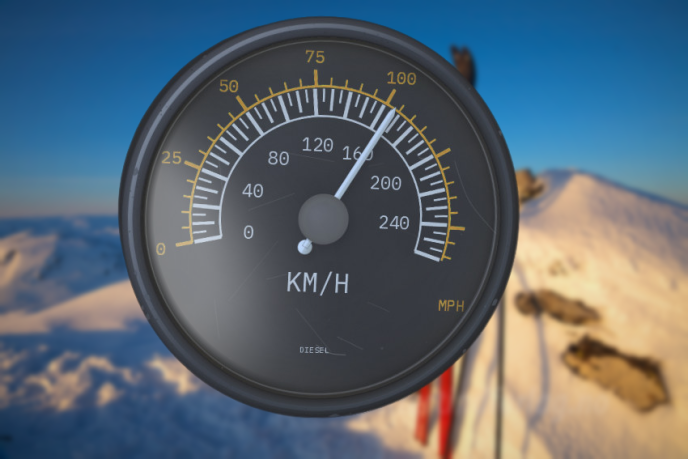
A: km/h 165
